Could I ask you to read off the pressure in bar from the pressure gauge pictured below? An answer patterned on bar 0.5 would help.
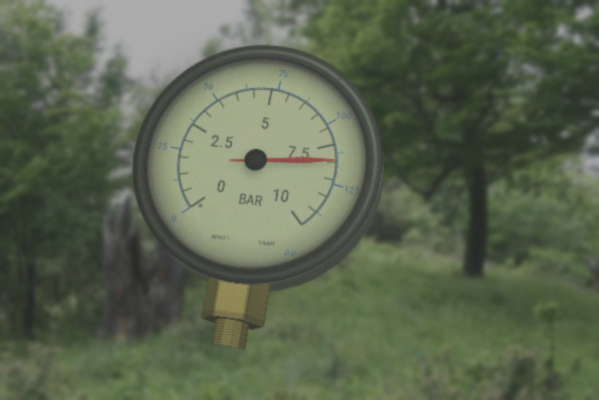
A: bar 8
